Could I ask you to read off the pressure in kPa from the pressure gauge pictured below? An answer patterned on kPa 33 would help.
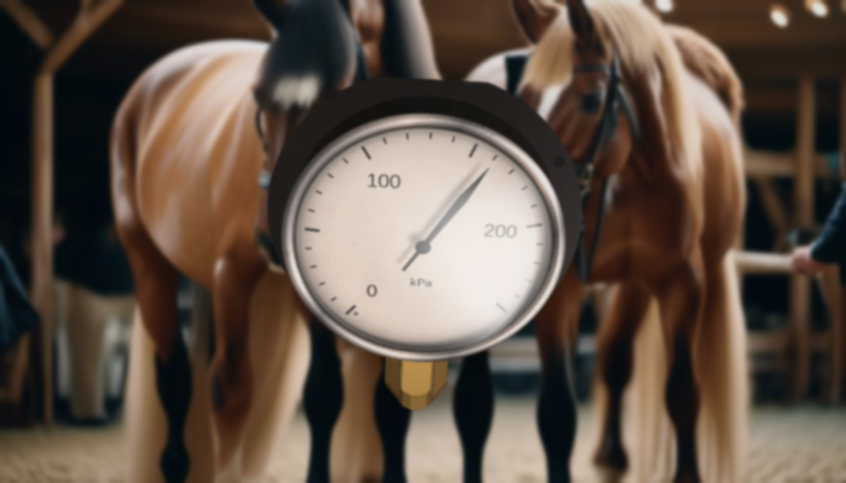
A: kPa 160
